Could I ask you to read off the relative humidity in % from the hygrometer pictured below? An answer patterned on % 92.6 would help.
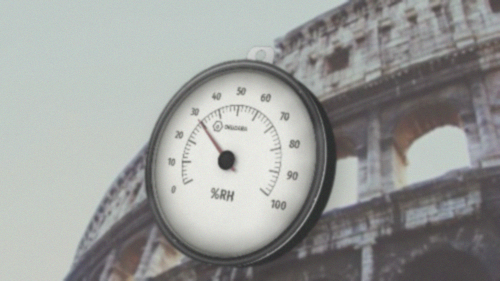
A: % 30
